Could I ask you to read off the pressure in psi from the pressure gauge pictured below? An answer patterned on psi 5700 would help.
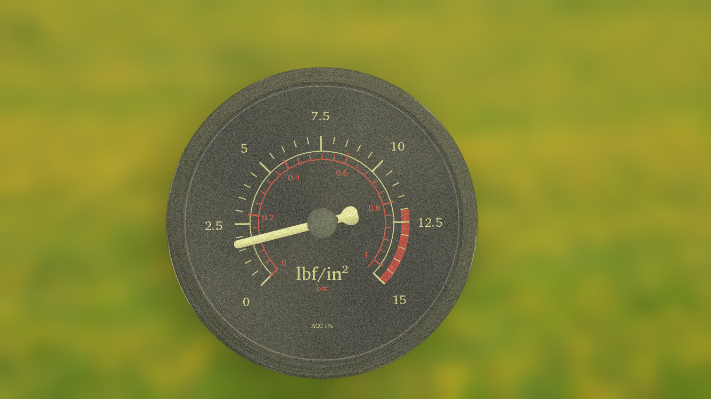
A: psi 1.75
